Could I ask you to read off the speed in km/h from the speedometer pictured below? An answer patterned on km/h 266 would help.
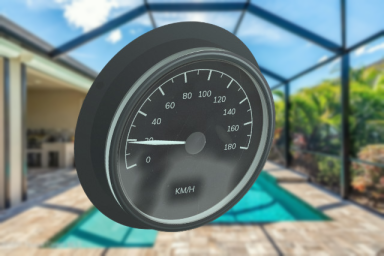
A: km/h 20
